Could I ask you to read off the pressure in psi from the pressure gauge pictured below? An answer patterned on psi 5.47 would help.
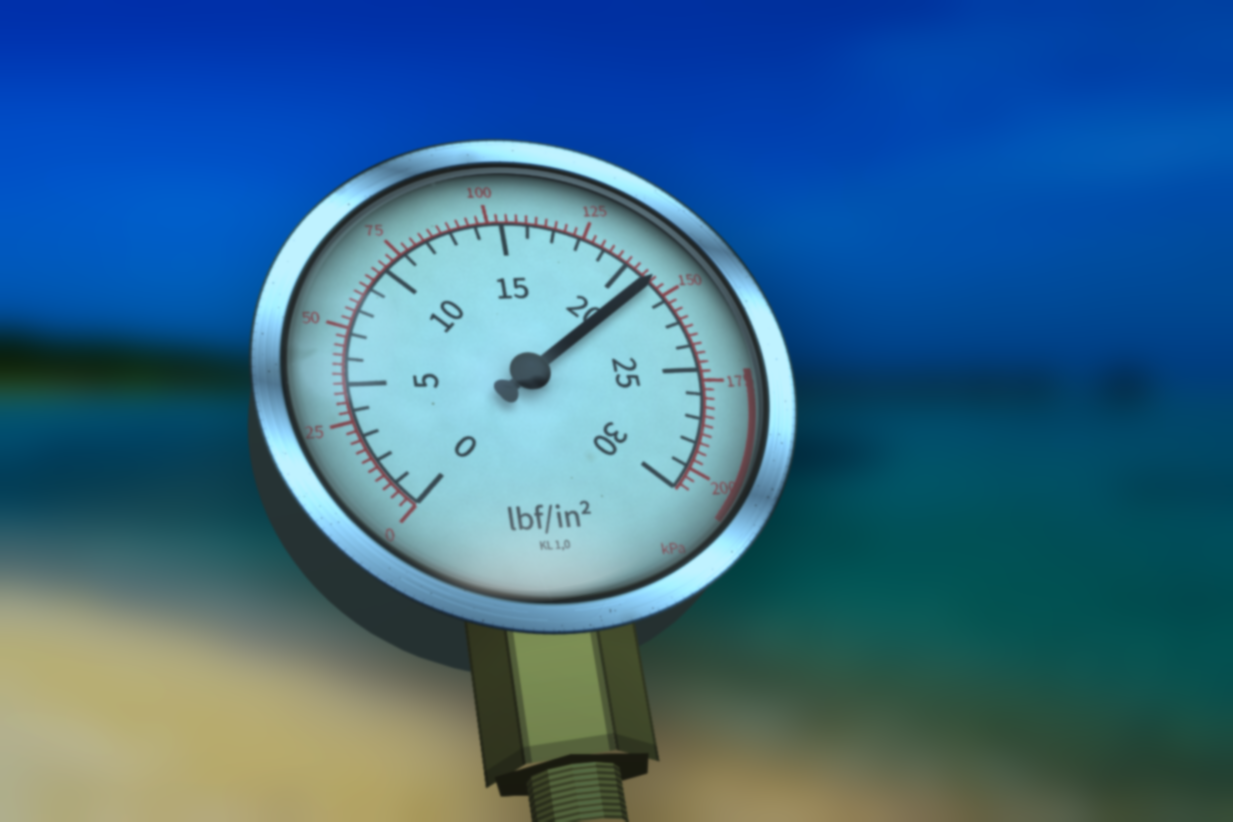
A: psi 21
